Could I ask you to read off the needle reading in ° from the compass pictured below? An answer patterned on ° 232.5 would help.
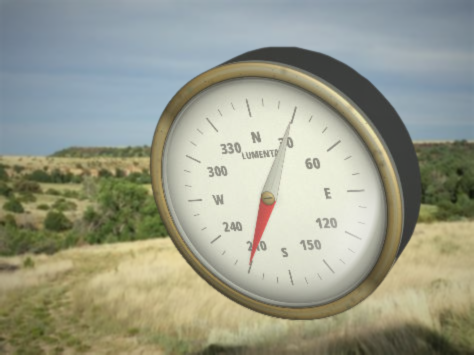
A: ° 210
